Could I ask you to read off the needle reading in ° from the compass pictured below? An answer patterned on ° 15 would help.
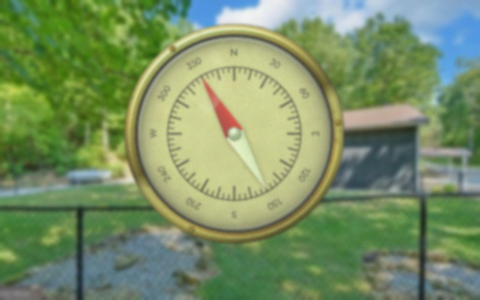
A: ° 330
